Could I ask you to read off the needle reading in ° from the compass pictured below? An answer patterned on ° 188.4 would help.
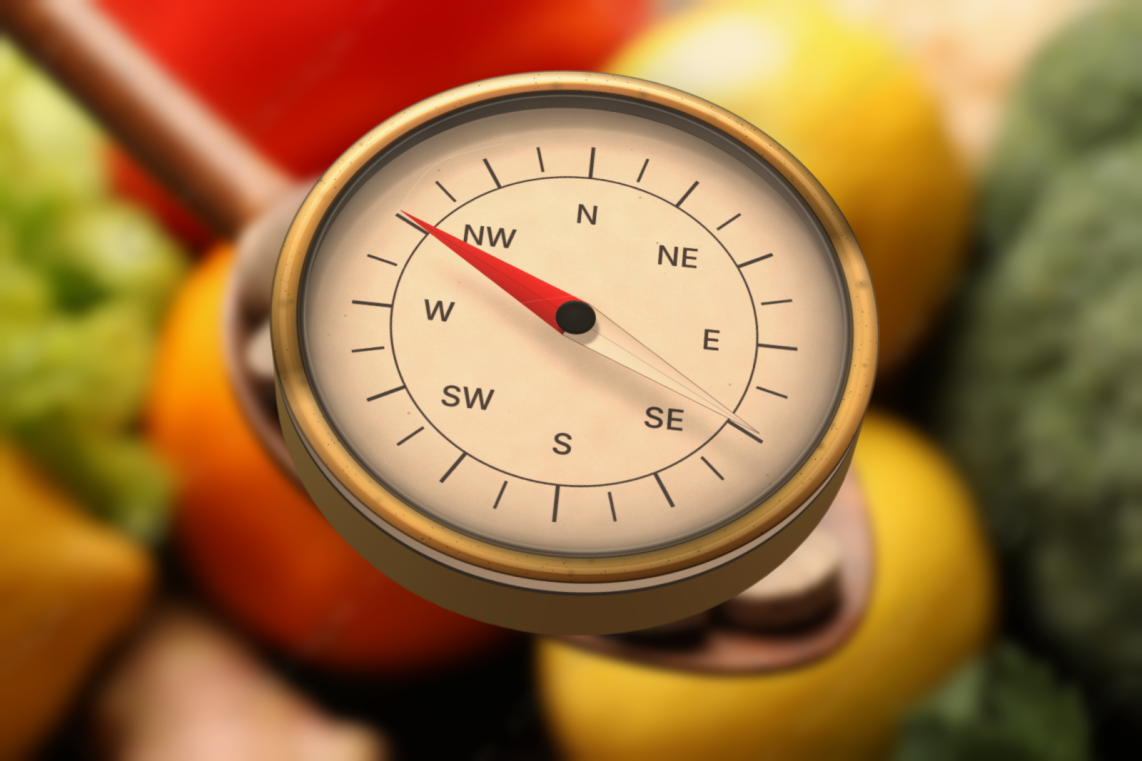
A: ° 300
